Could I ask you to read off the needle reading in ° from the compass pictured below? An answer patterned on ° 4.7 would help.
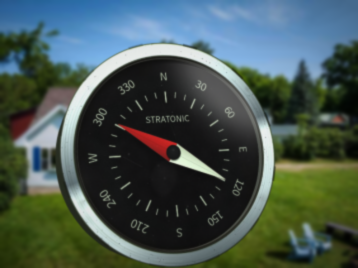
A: ° 300
